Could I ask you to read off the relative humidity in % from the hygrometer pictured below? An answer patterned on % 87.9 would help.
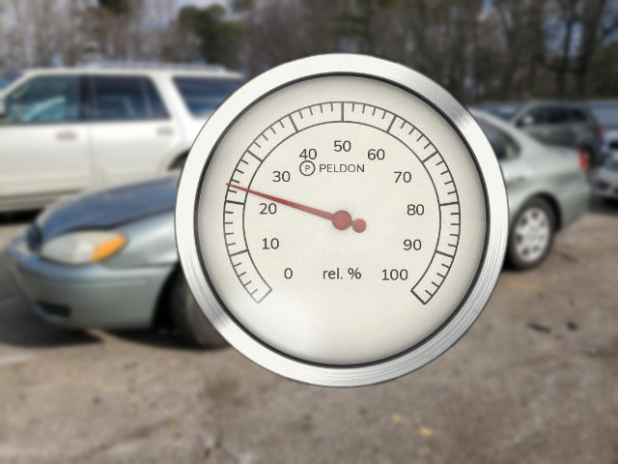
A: % 23
